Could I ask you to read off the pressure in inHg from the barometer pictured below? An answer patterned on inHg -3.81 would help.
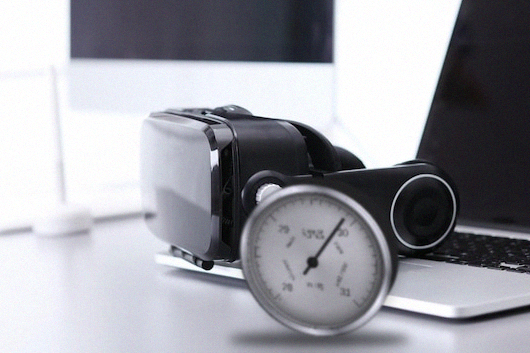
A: inHg 29.9
